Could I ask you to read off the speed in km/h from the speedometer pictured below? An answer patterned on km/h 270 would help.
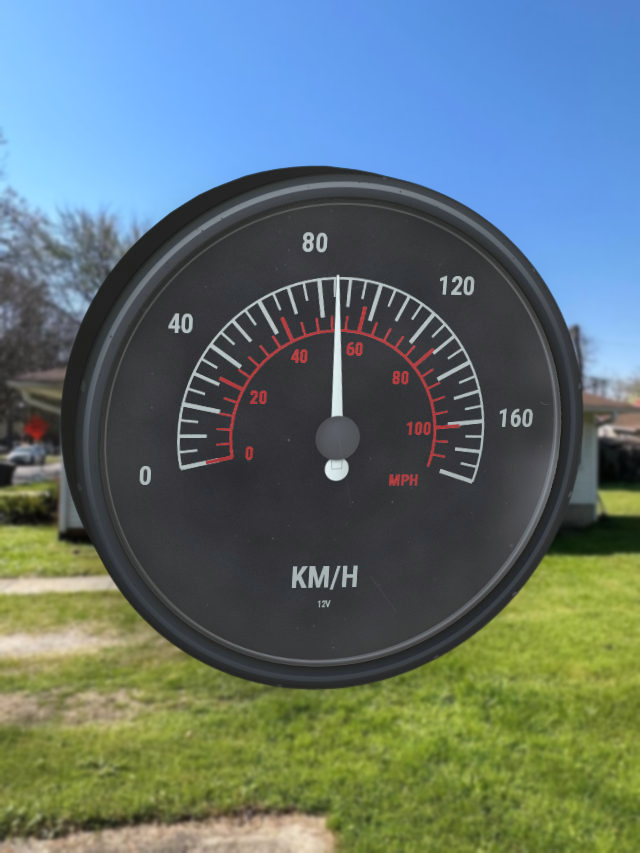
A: km/h 85
